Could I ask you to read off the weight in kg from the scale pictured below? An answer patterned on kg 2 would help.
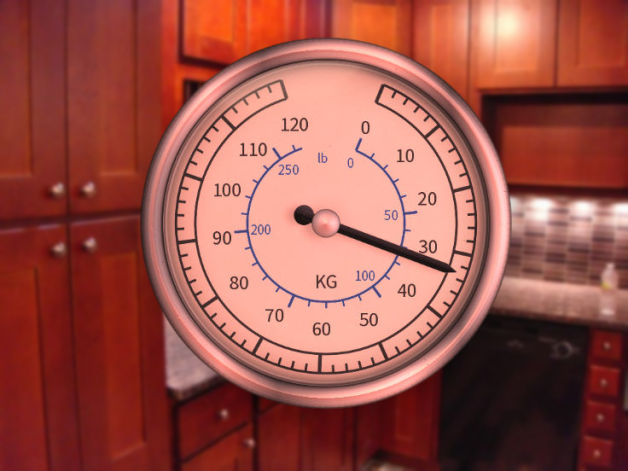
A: kg 33
